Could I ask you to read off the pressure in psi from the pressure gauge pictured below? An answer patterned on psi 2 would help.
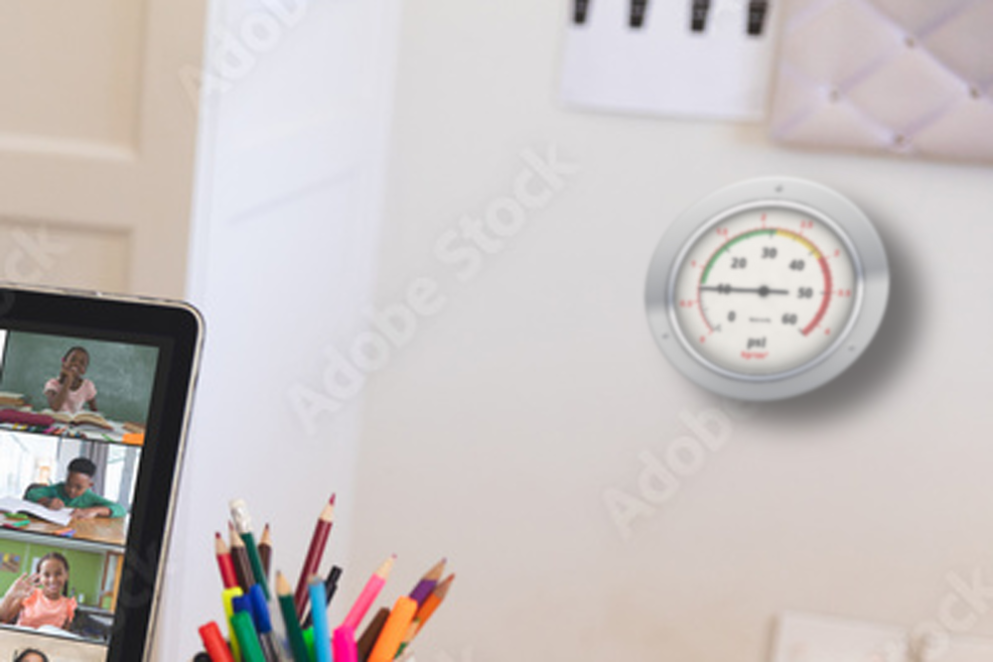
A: psi 10
